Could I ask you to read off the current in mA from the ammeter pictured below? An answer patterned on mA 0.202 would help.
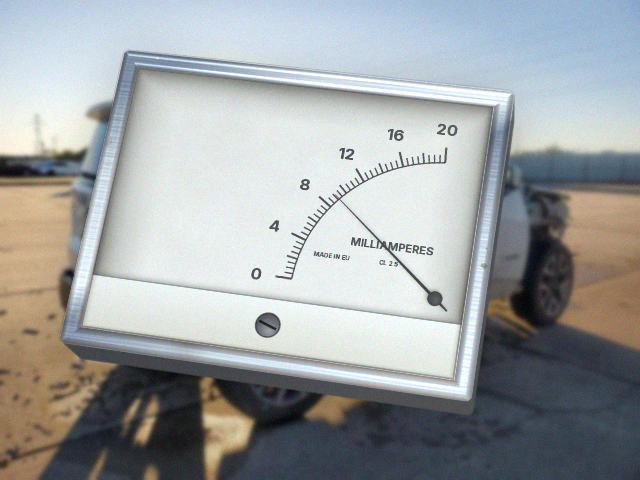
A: mA 9
